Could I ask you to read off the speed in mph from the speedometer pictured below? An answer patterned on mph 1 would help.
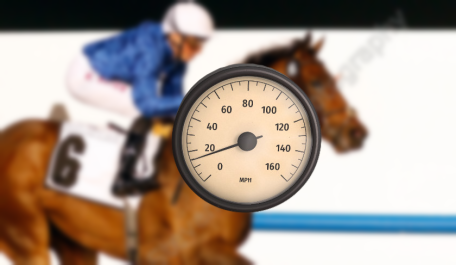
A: mph 15
